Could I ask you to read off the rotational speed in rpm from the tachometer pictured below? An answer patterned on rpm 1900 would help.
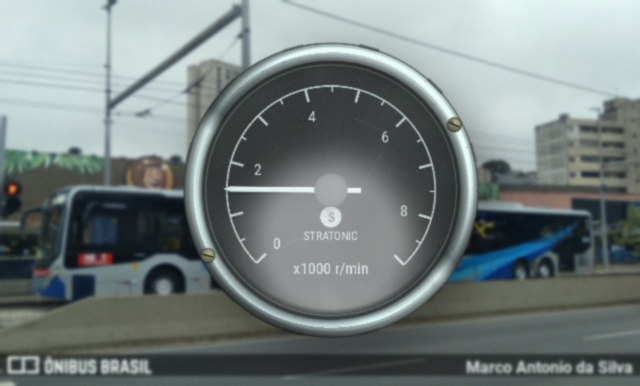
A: rpm 1500
